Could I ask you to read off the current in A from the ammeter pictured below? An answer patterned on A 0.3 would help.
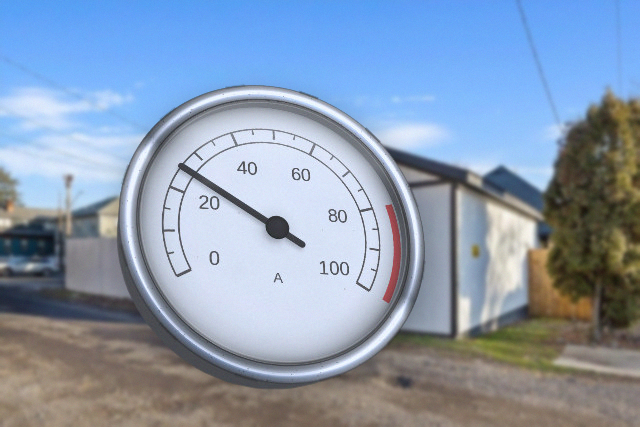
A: A 25
